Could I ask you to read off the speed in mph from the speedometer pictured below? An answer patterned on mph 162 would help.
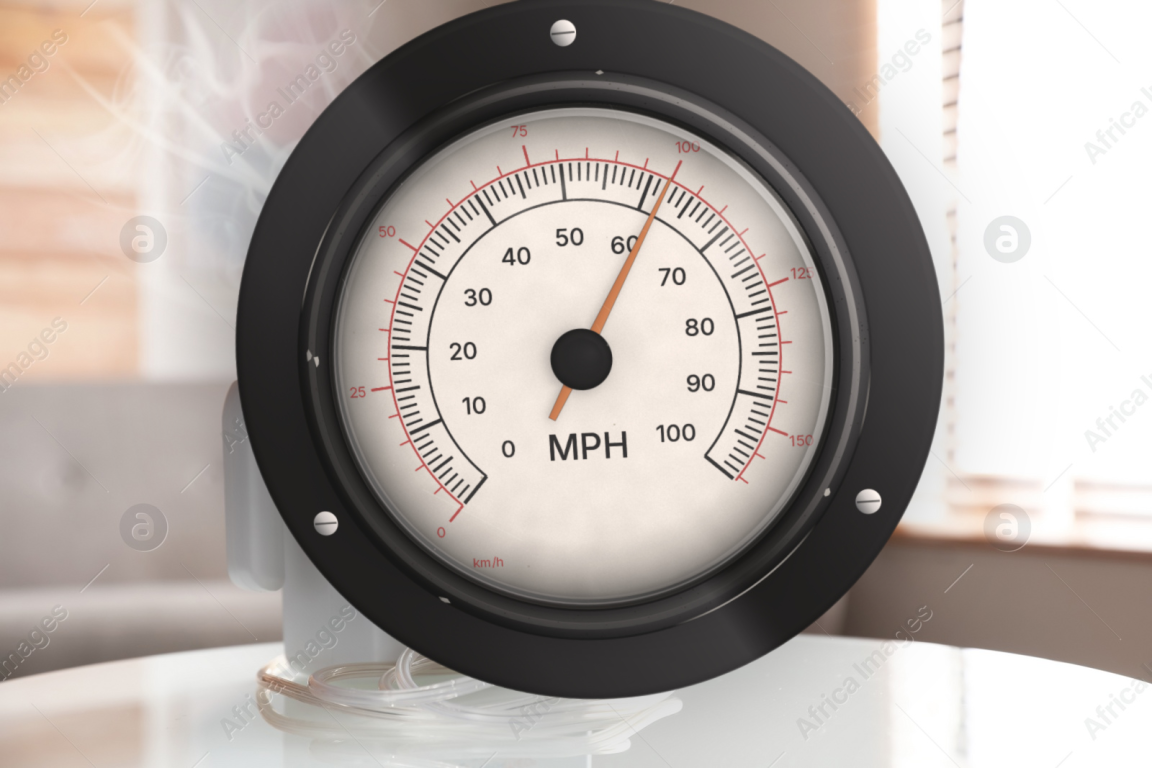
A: mph 62
